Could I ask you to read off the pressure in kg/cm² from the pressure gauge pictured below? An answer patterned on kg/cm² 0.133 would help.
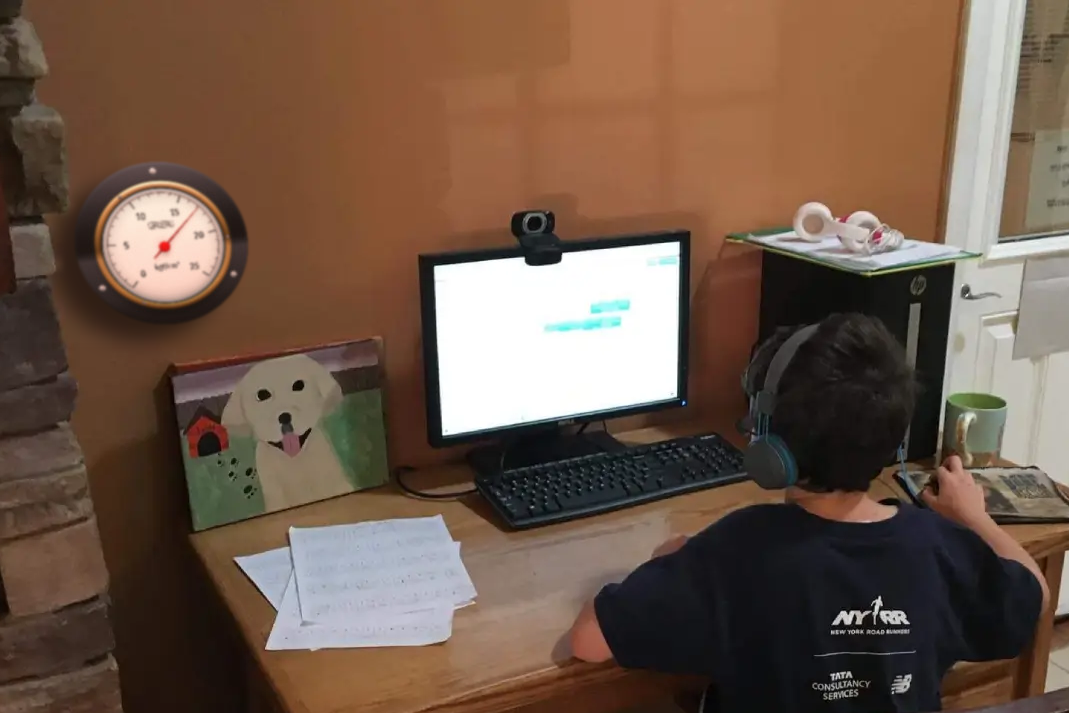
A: kg/cm² 17
